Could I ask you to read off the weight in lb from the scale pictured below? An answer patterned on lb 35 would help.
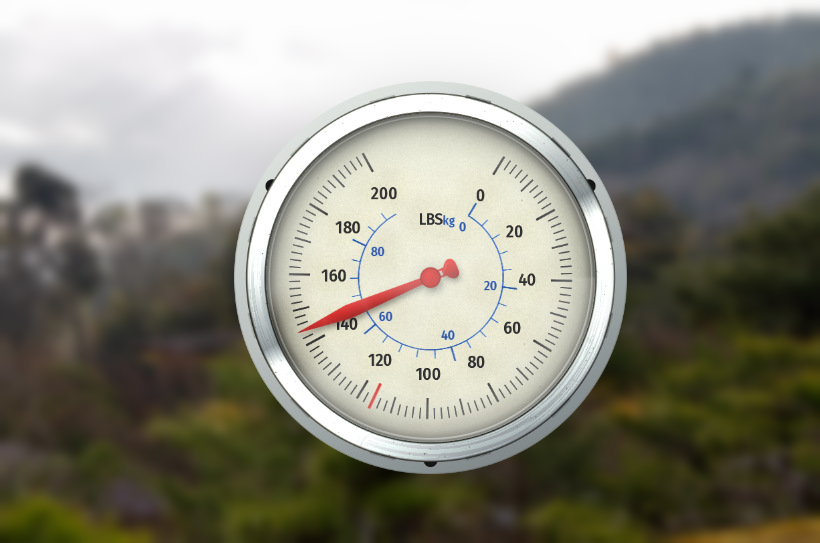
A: lb 144
